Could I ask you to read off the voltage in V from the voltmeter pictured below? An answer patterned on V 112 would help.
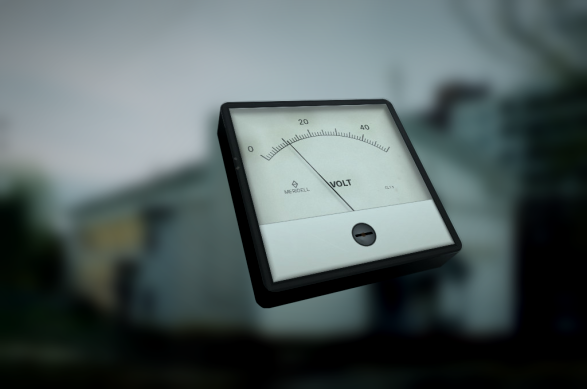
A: V 10
